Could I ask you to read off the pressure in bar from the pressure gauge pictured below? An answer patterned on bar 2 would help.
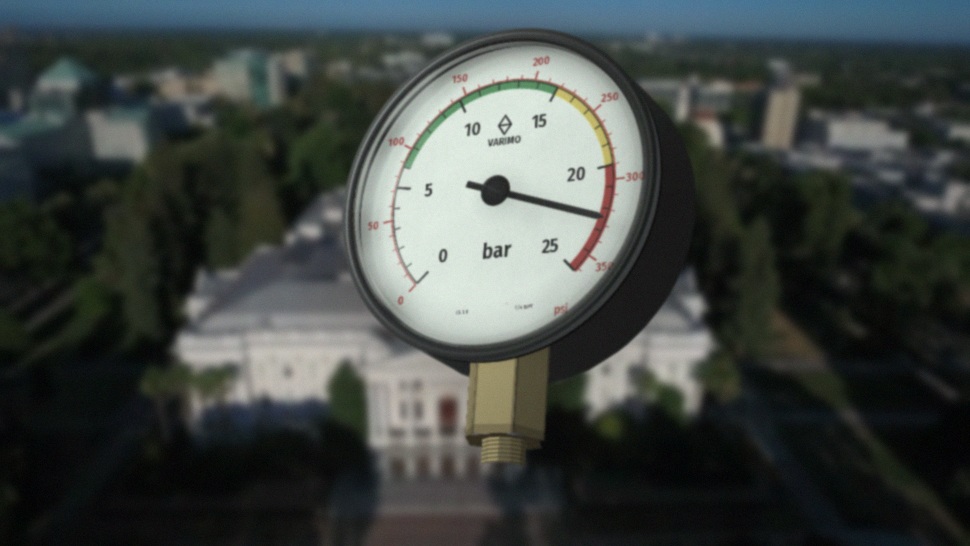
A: bar 22.5
